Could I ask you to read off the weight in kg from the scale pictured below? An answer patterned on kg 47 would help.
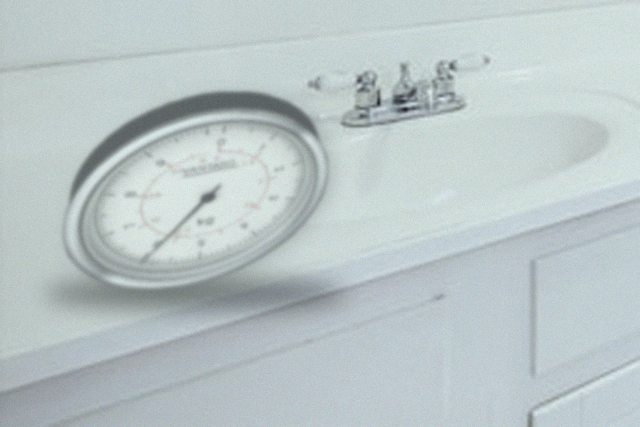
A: kg 6
